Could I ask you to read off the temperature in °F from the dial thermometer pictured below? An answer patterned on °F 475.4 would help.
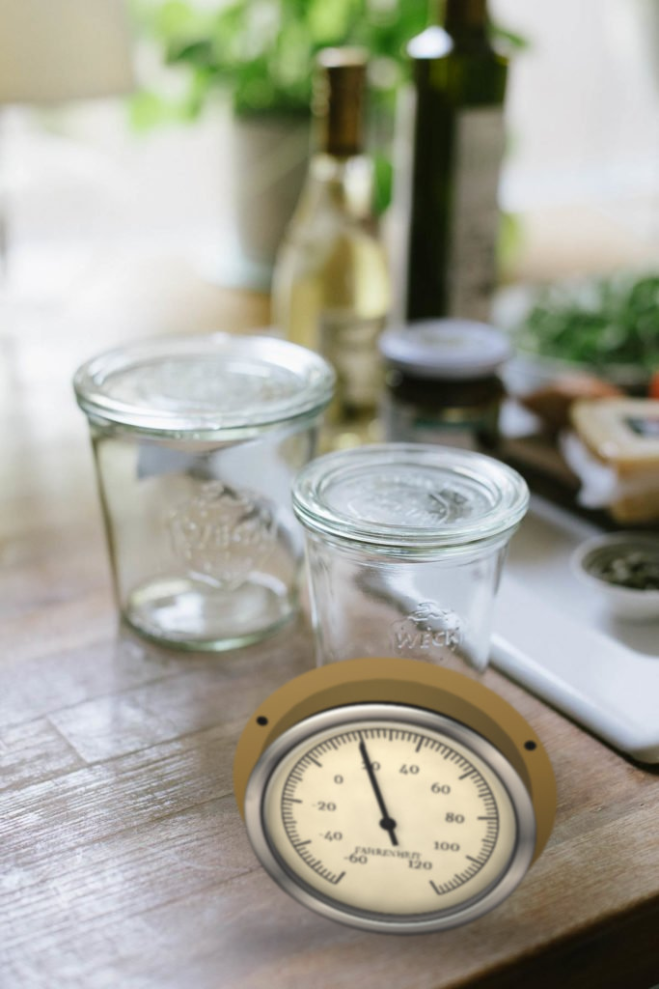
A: °F 20
